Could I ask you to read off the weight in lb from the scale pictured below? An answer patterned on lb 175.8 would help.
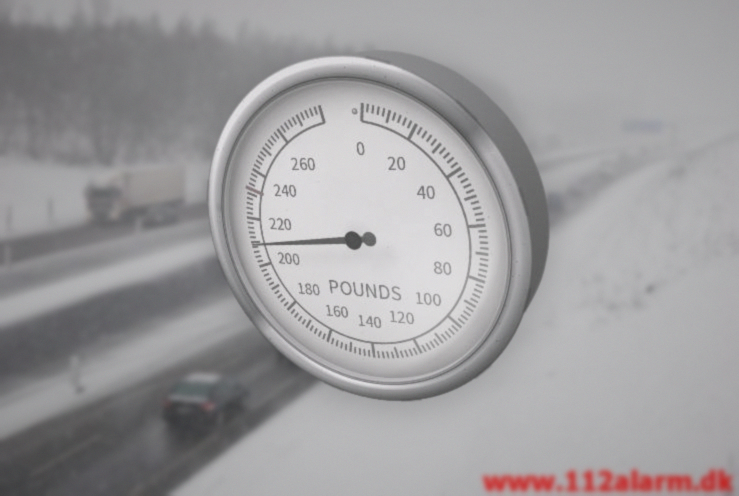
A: lb 210
